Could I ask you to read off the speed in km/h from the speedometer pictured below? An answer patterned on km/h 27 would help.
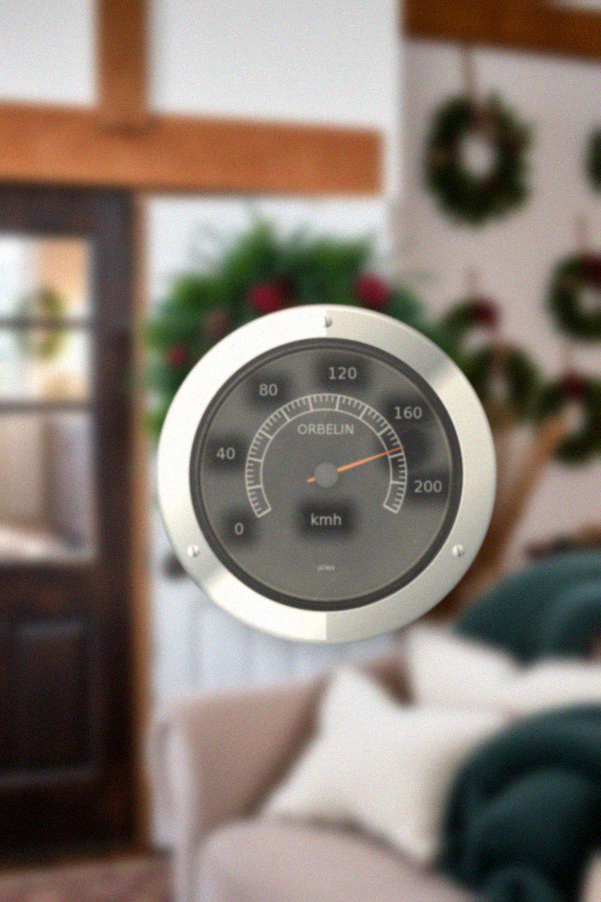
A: km/h 176
